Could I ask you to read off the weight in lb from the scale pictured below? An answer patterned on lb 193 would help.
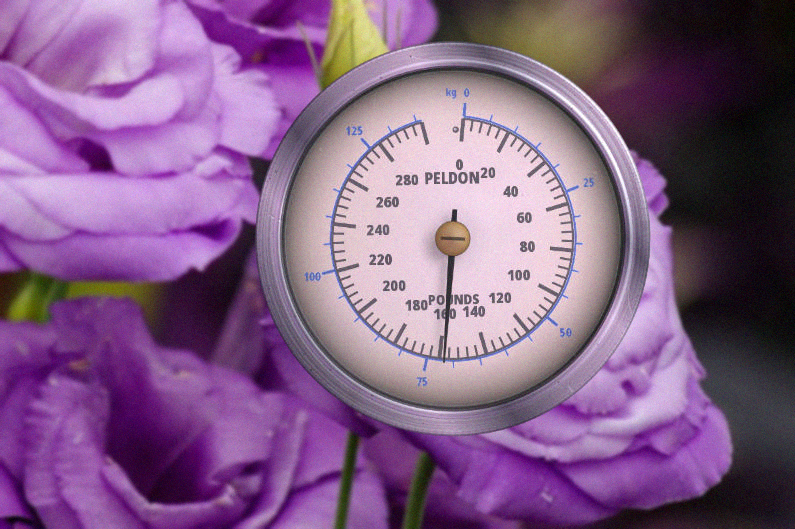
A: lb 158
